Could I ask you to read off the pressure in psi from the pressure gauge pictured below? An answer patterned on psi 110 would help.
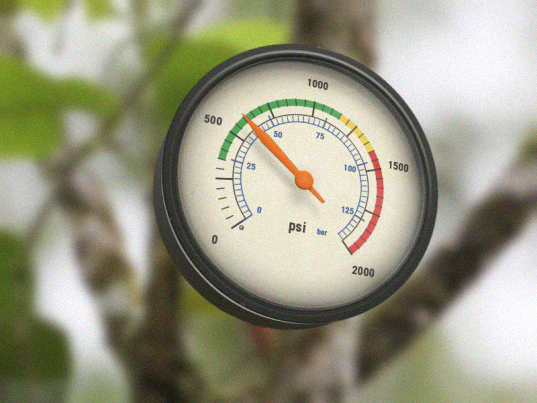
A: psi 600
